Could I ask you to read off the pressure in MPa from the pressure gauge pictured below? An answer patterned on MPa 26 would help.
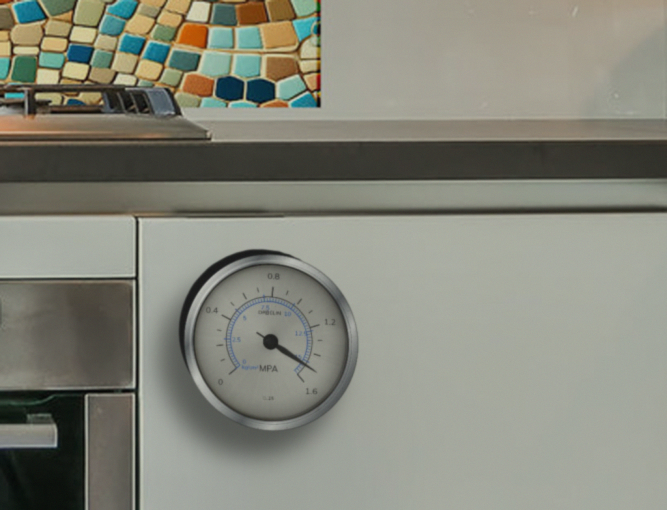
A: MPa 1.5
